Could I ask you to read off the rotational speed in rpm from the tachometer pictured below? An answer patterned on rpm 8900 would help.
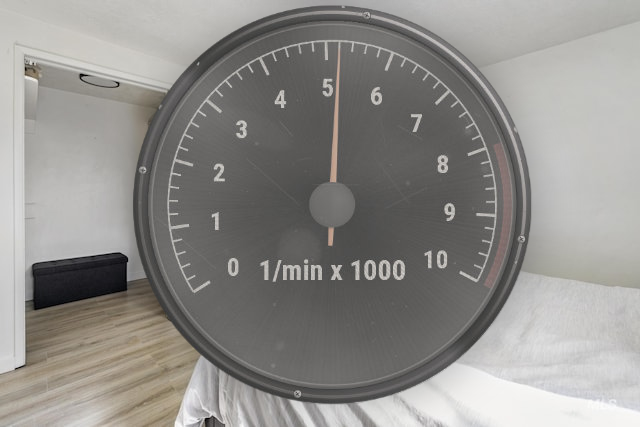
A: rpm 5200
